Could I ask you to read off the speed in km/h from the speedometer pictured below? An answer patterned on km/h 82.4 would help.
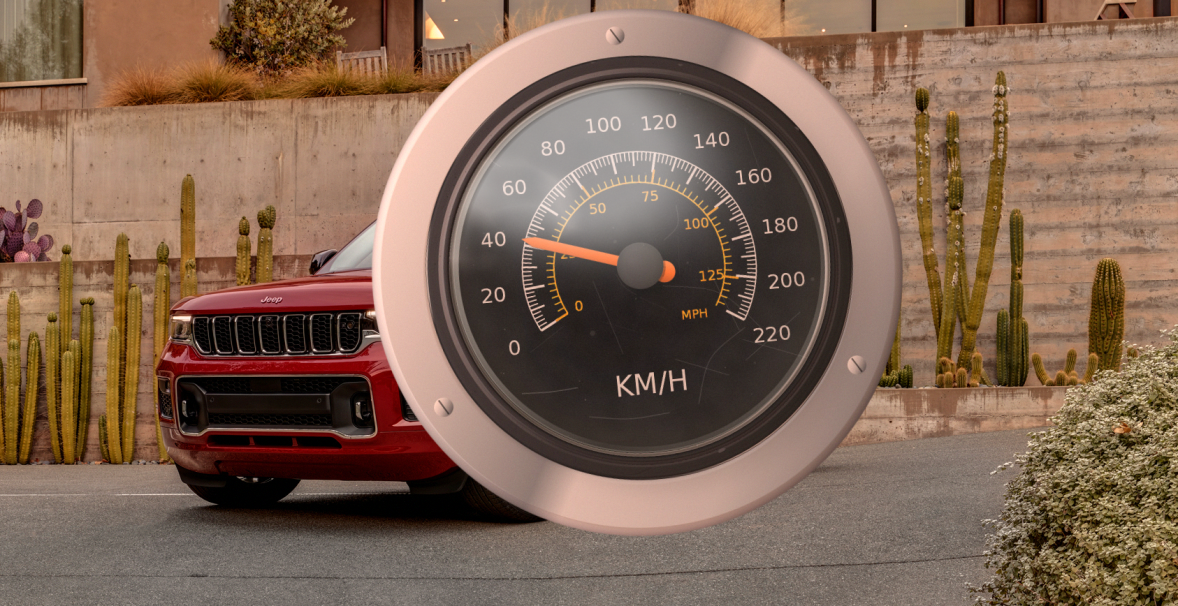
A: km/h 42
